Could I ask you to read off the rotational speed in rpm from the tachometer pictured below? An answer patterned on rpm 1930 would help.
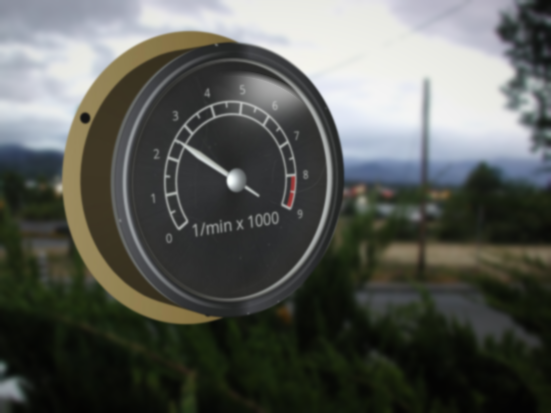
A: rpm 2500
